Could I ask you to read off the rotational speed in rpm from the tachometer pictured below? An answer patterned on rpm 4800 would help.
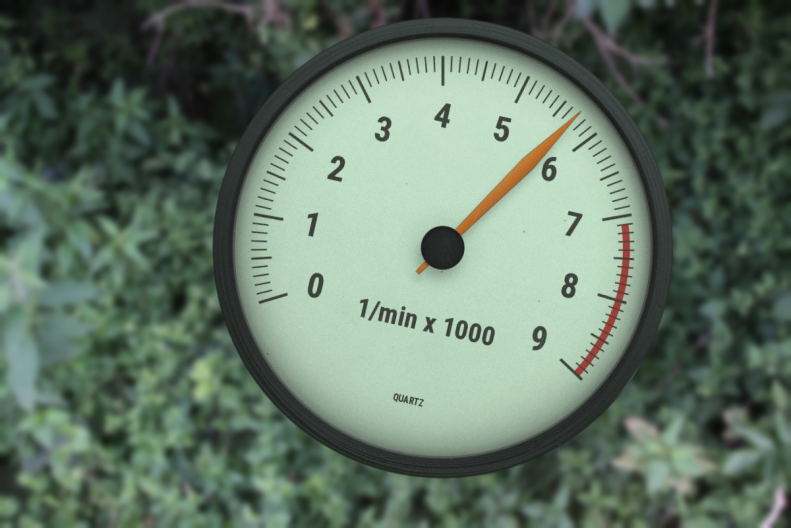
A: rpm 5700
